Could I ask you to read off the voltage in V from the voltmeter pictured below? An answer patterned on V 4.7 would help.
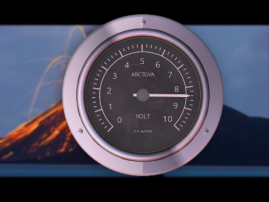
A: V 8.4
